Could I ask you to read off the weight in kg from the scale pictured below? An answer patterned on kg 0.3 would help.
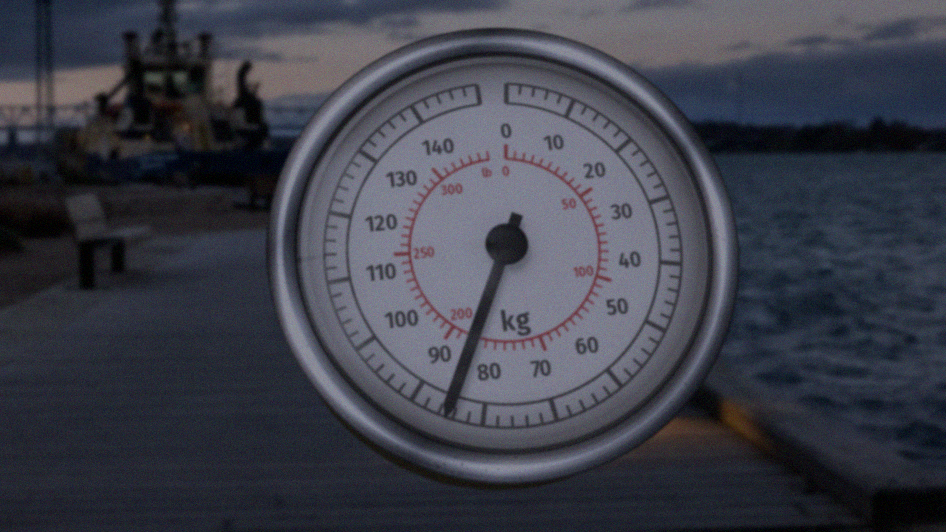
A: kg 85
